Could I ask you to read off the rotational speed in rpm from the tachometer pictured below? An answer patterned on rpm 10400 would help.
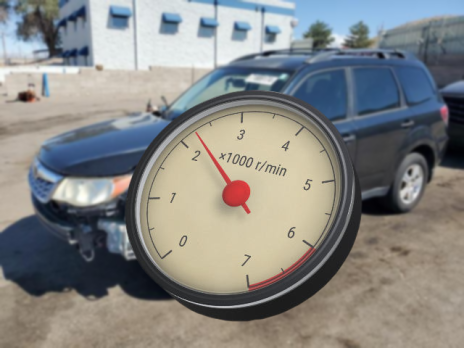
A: rpm 2250
